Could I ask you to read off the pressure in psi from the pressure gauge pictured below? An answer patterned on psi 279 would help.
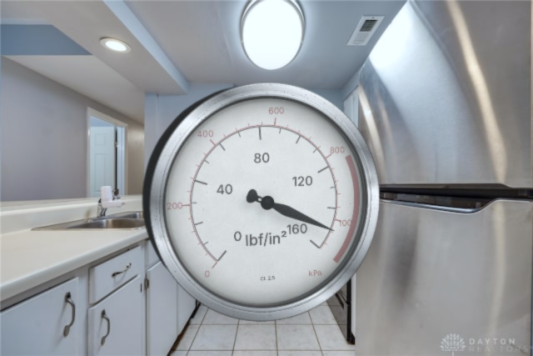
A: psi 150
